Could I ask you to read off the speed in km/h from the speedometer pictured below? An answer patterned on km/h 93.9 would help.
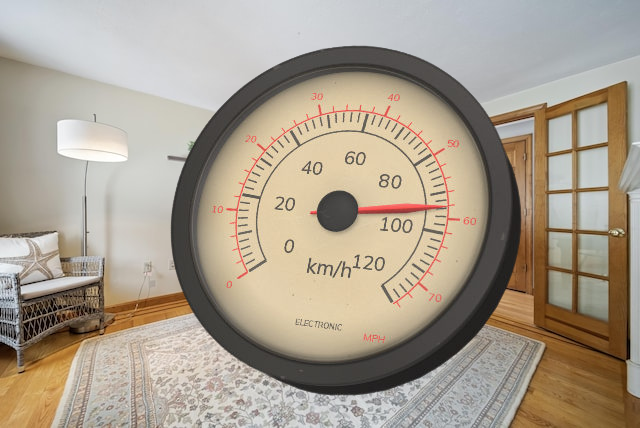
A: km/h 94
